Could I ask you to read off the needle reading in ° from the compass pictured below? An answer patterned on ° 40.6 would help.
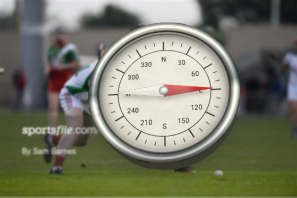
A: ° 90
